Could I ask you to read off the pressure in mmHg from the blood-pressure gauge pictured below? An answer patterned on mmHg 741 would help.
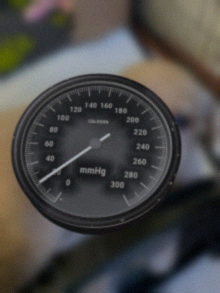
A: mmHg 20
